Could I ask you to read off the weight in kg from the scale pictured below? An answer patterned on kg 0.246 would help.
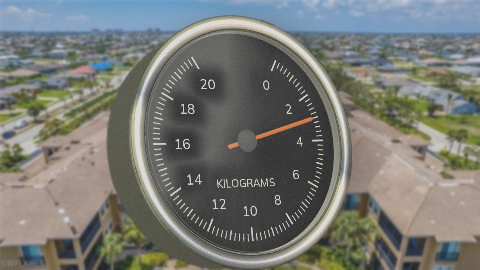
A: kg 3
